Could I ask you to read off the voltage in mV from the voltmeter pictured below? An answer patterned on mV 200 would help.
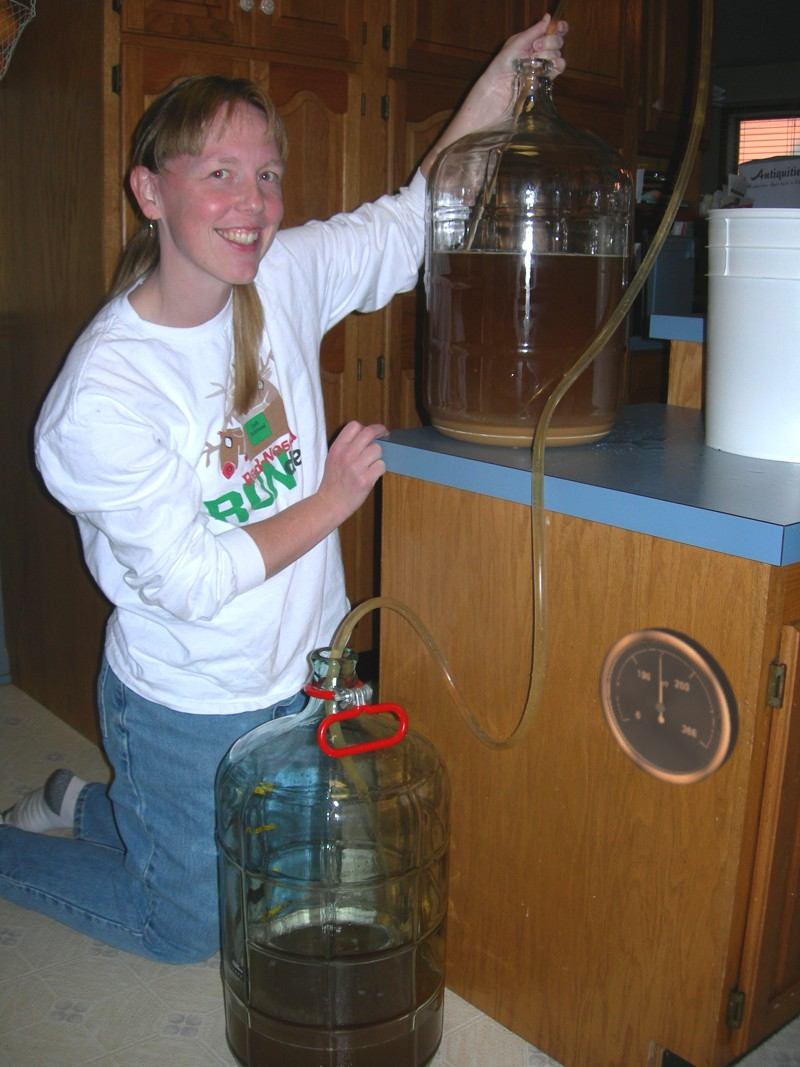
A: mV 150
